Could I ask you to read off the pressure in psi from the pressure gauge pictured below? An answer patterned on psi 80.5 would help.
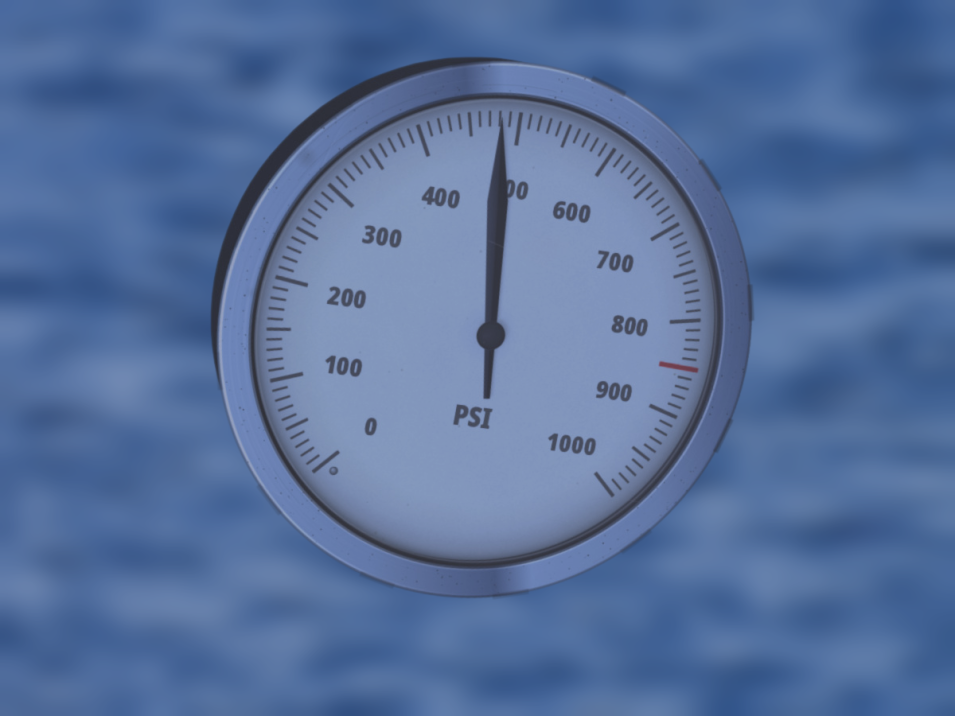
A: psi 480
